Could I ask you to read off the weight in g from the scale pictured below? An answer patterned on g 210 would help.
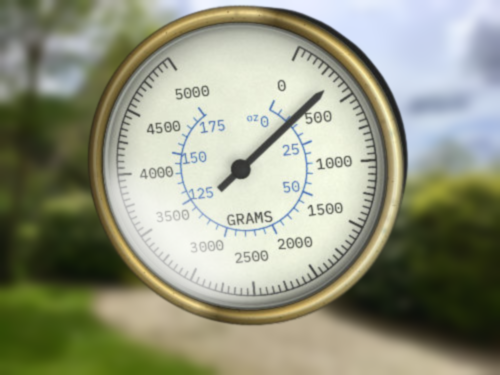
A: g 350
